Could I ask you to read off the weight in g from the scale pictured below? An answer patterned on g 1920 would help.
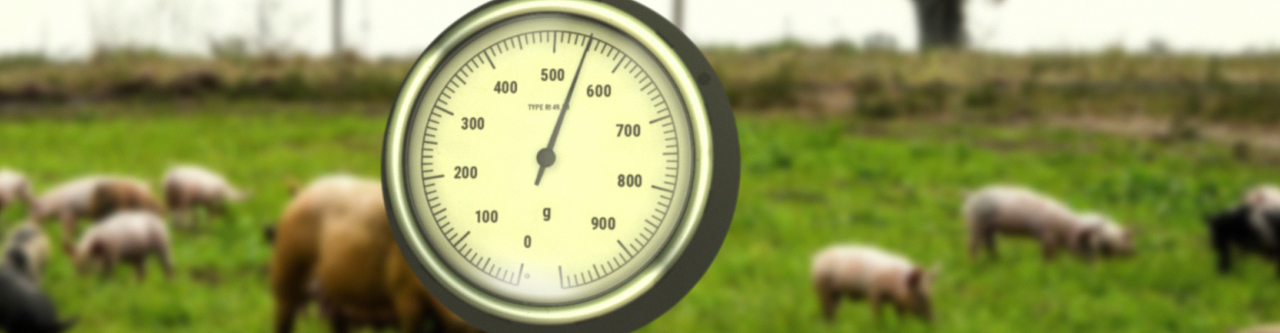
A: g 550
